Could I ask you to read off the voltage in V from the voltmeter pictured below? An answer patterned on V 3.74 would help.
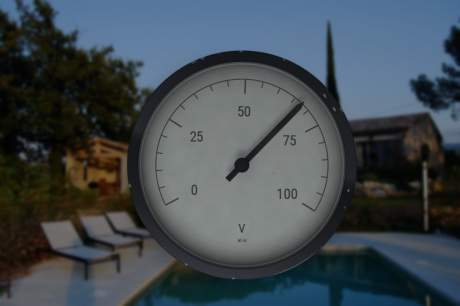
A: V 67.5
